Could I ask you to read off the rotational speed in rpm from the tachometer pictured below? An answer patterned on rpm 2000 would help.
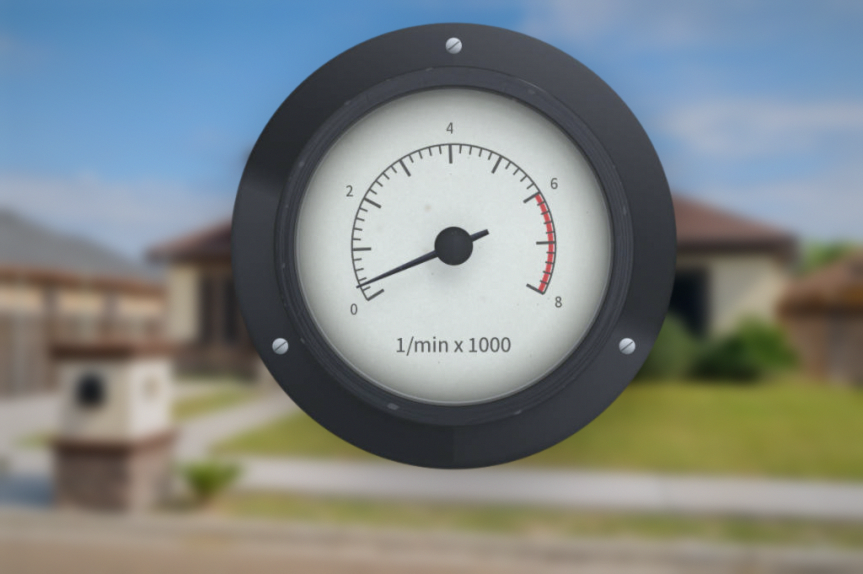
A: rpm 300
